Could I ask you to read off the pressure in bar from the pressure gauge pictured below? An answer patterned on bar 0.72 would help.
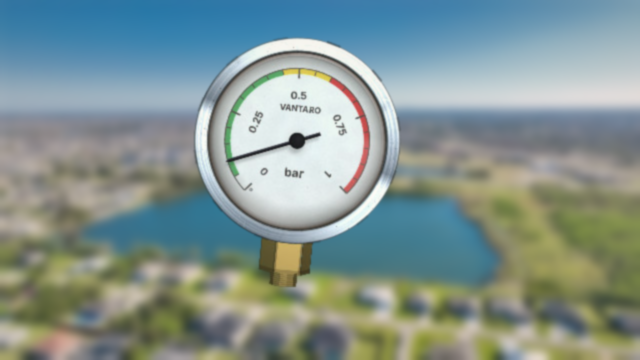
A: bar 0.1
